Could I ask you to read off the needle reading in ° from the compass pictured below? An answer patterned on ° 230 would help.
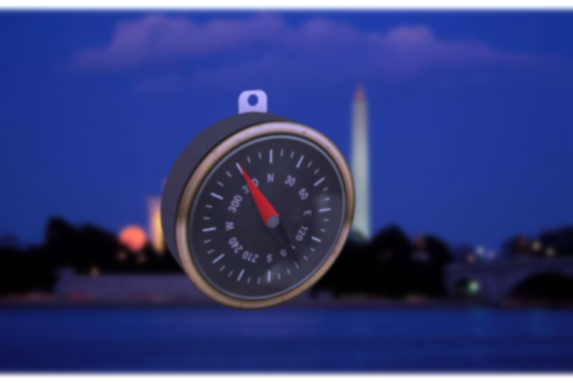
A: ° 330
